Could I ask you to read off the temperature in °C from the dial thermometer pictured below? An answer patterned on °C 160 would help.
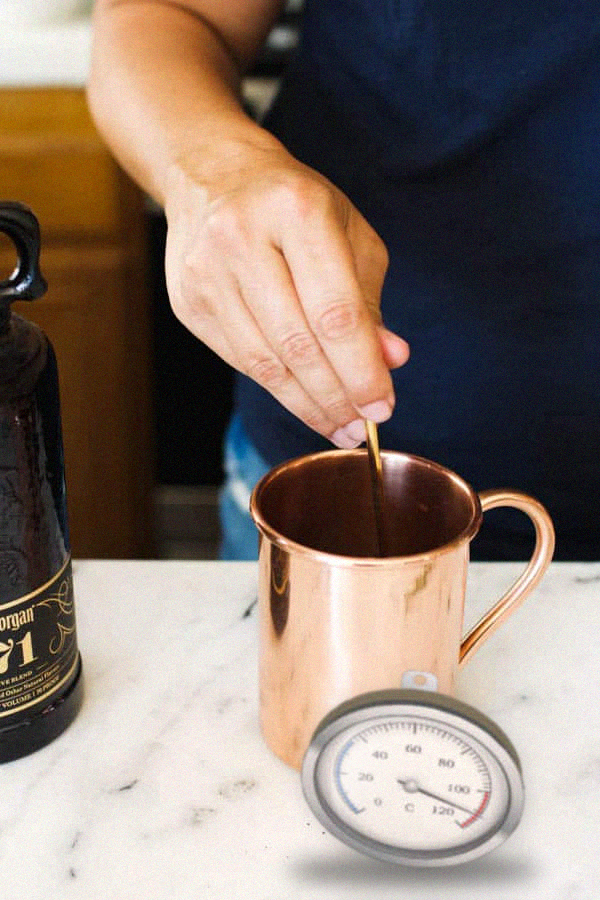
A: °C 110
